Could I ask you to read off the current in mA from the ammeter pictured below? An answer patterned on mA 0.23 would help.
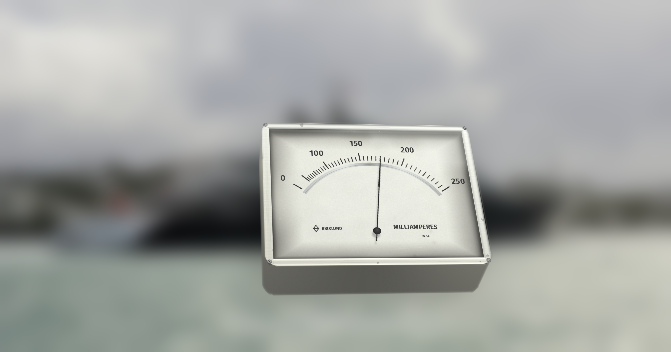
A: mA 175
